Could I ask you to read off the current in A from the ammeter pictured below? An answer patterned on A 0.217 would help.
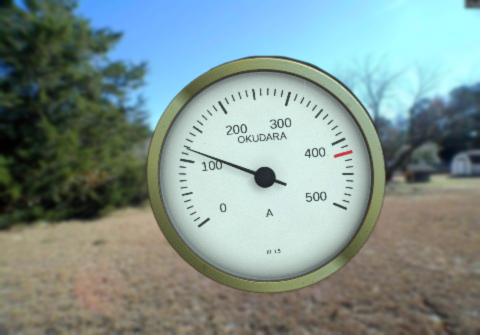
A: A 120
